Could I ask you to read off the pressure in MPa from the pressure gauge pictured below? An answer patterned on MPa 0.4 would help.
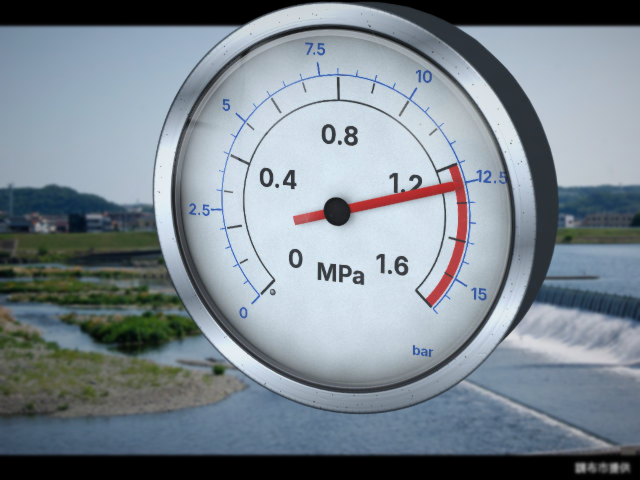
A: MPa 1.25
